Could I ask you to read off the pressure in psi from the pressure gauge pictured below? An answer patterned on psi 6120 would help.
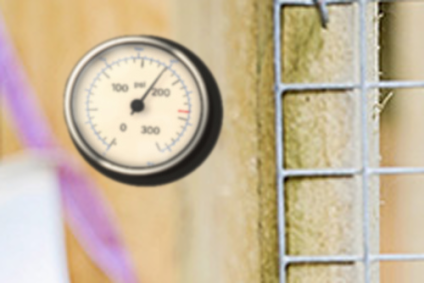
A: psi 180
